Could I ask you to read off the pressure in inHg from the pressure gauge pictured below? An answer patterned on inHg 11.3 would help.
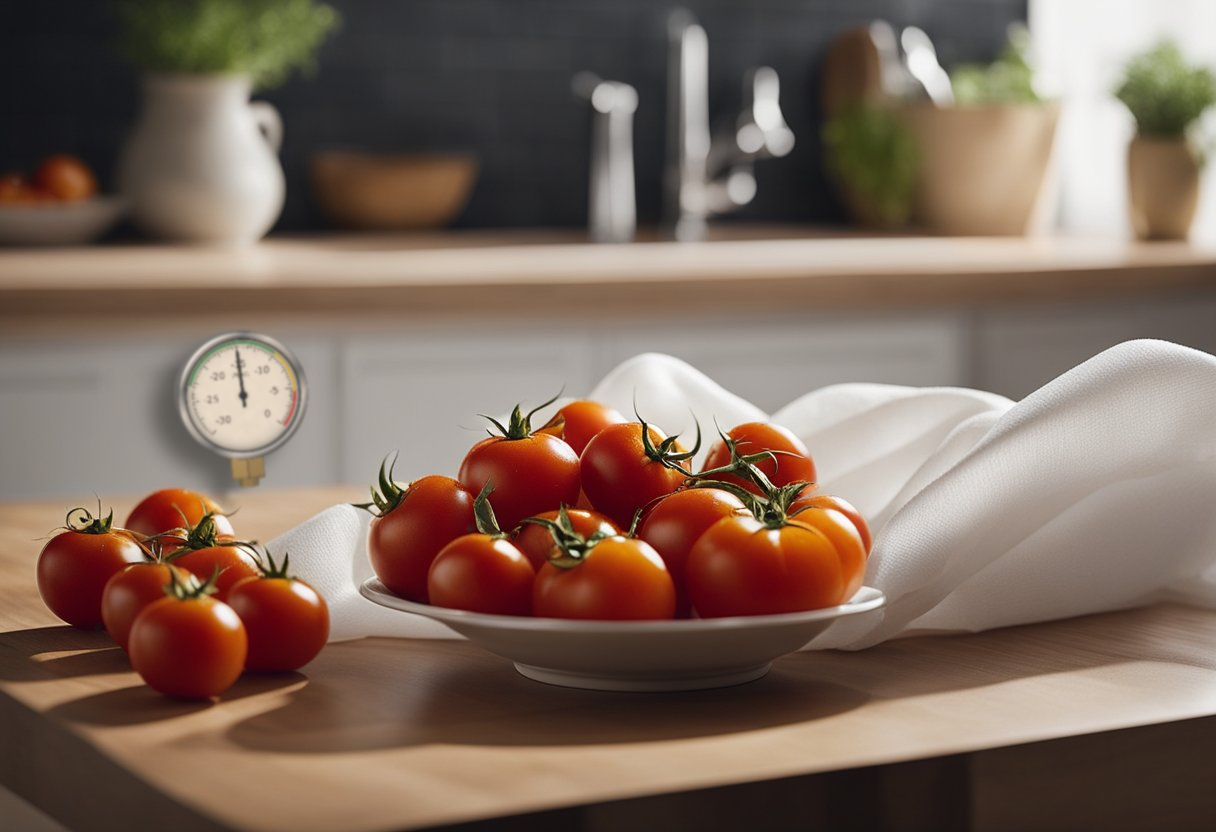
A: inHg -15
